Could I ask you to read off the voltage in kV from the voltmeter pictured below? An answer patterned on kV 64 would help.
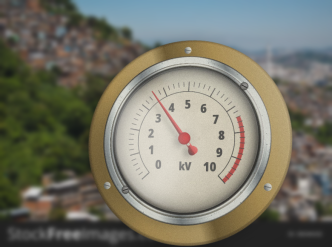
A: kV 3.6
